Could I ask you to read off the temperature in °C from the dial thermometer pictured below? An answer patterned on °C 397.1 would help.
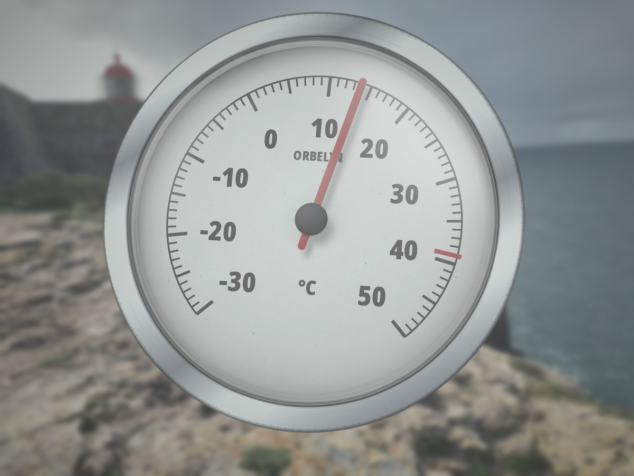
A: °C 14
